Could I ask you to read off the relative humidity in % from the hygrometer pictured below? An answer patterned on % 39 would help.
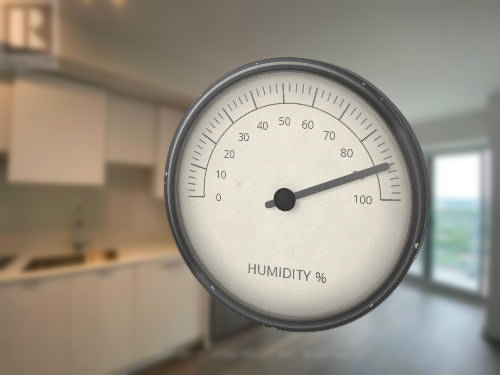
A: % 90
